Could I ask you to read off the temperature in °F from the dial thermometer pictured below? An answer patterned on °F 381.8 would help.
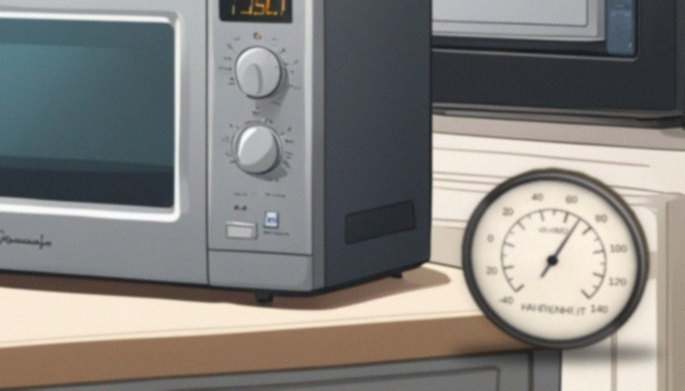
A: °F 70
